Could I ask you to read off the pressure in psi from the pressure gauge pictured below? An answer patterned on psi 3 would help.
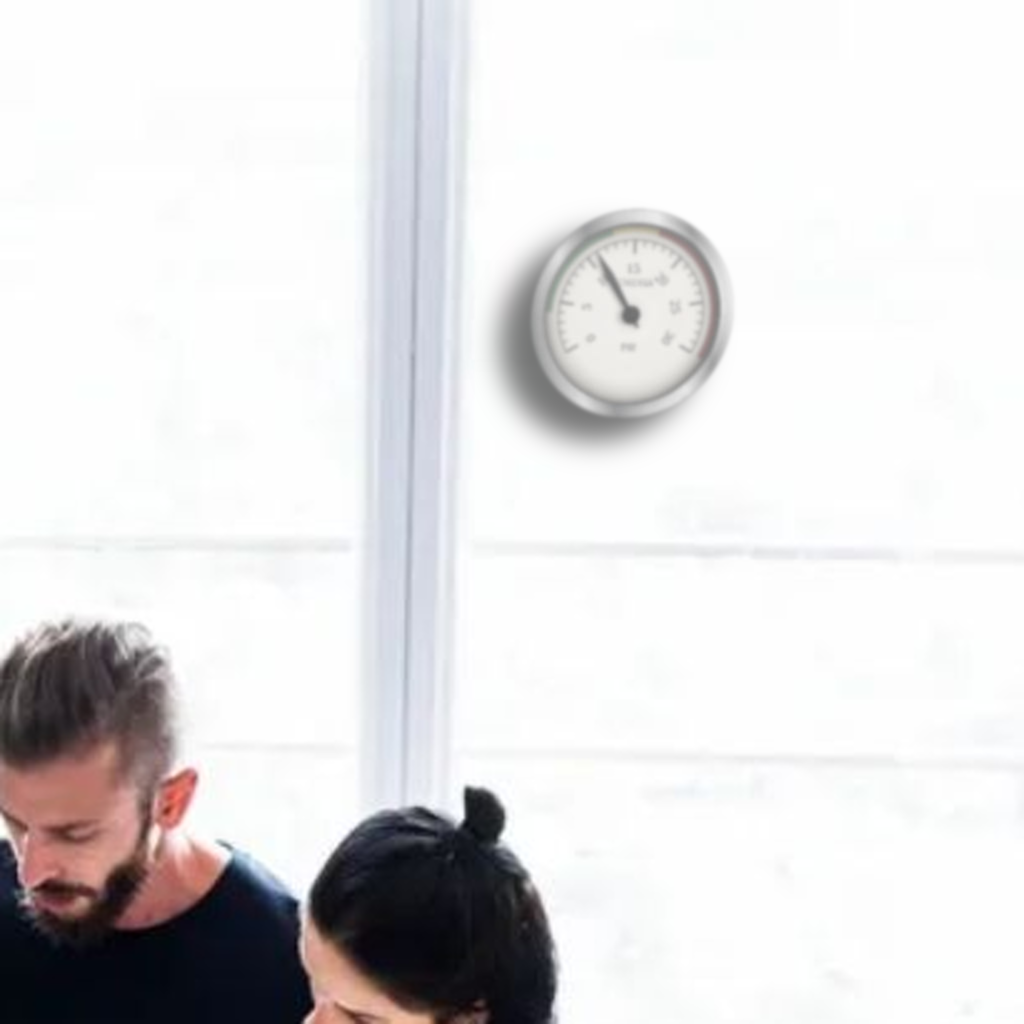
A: psi 11
